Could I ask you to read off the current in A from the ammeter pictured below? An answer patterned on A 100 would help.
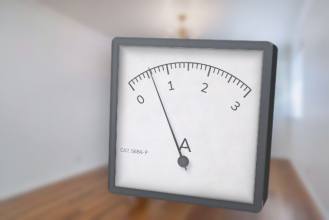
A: A 0.6
